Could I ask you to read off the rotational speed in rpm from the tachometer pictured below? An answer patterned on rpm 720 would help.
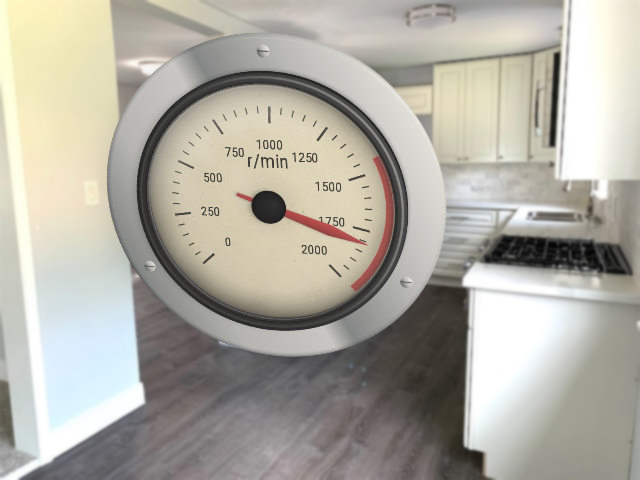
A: rpm 1800
